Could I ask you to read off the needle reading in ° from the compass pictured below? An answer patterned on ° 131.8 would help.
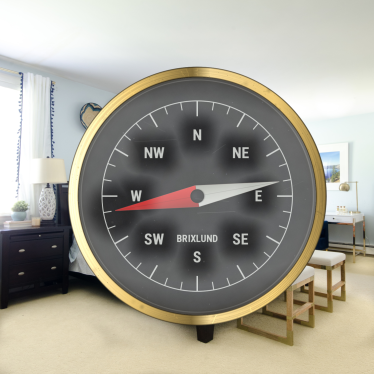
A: ° 260
